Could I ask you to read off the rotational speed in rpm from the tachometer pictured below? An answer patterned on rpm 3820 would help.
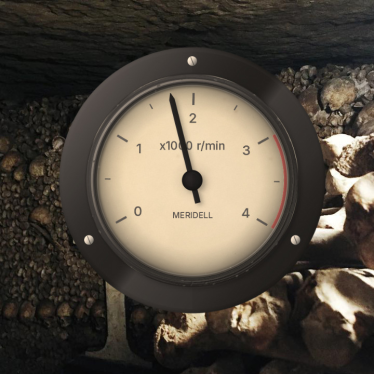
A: rpm 1750
